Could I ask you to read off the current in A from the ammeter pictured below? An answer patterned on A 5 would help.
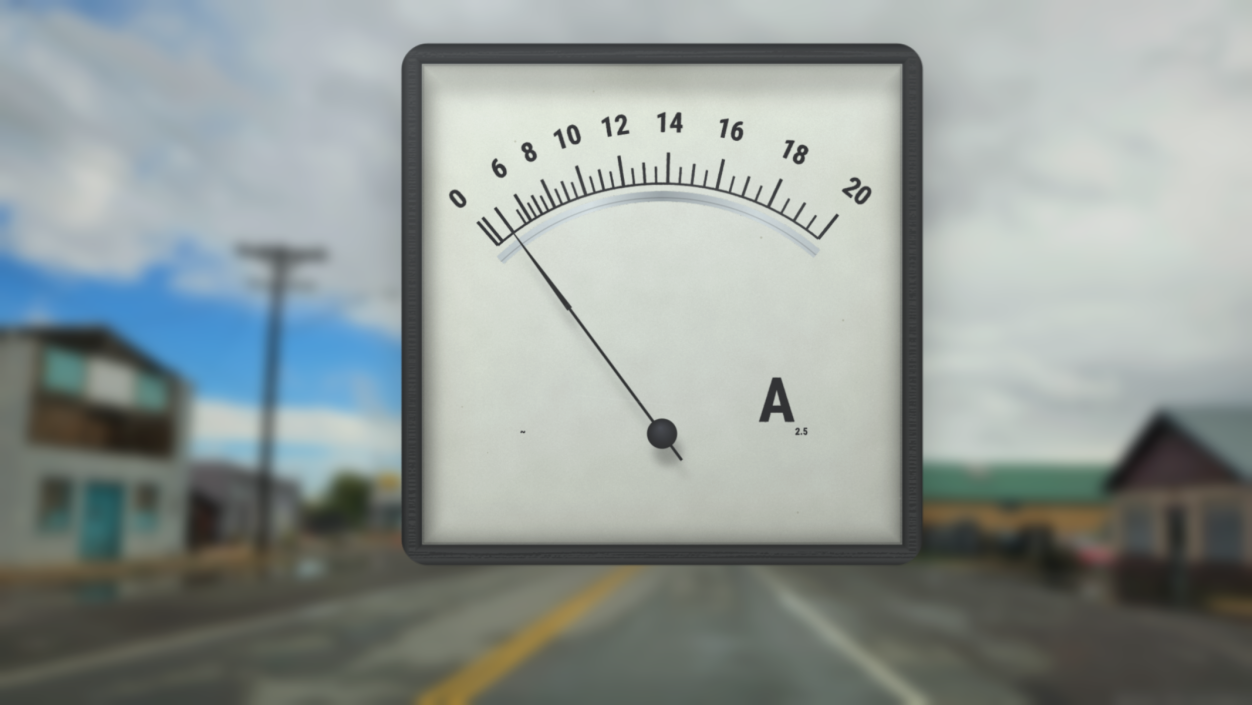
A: A 4
